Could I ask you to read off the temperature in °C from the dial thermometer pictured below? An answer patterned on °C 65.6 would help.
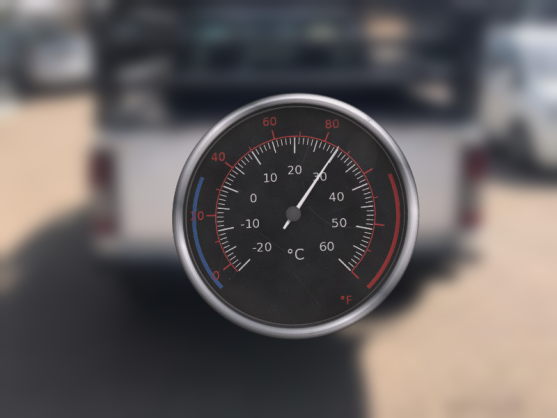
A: °C 30
